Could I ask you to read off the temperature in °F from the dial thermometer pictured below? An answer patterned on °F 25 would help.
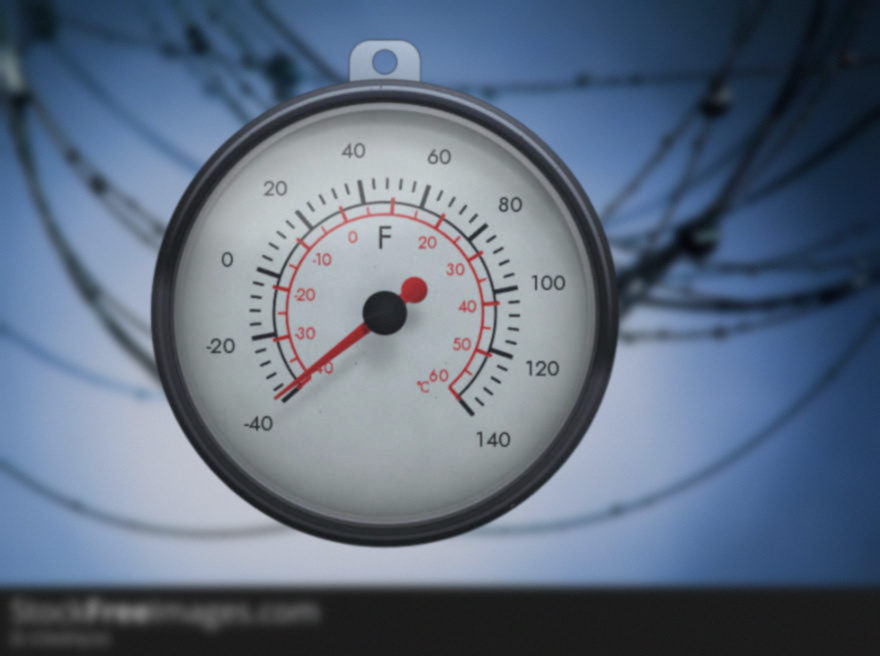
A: °F -38
